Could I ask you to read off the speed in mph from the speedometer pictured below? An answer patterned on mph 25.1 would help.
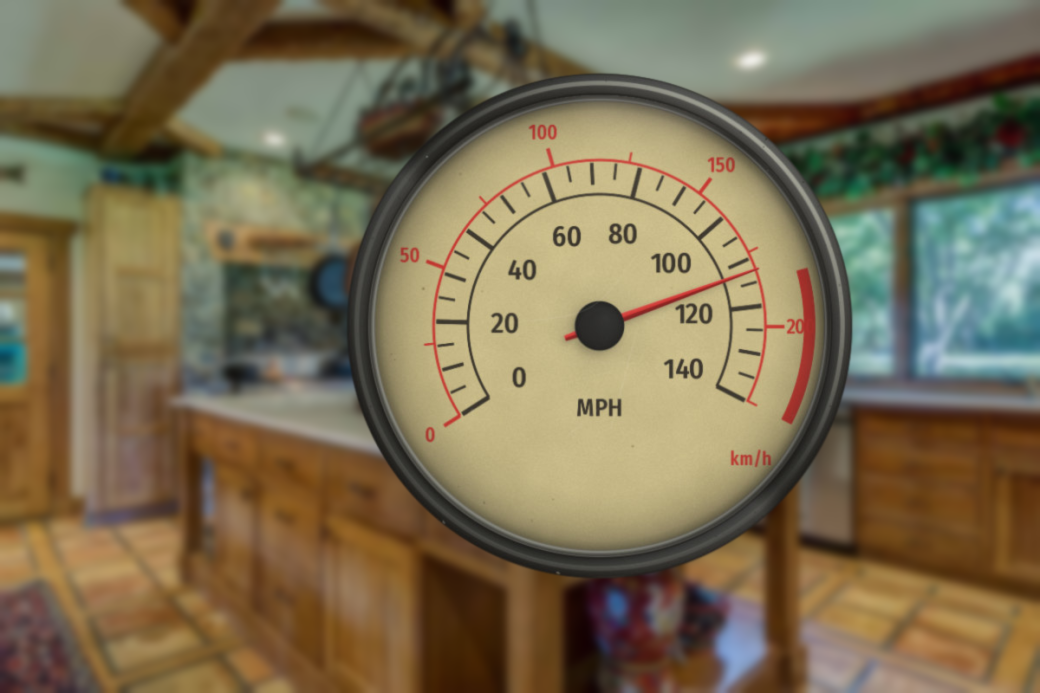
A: mph 112.5
